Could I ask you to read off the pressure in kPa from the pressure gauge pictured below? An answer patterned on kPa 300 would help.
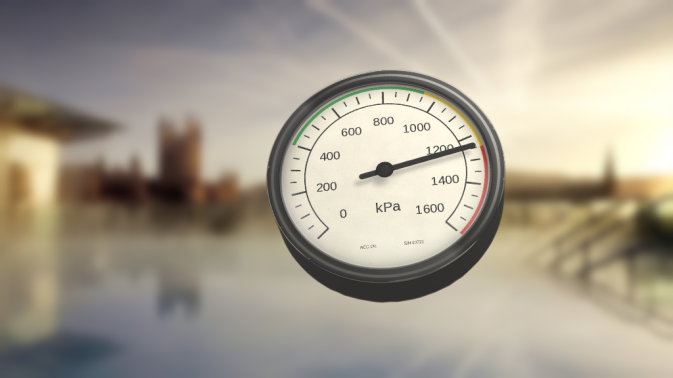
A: kPa 1250
